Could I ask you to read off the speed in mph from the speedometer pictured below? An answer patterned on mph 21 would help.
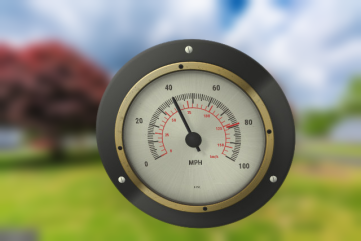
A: mph 40
